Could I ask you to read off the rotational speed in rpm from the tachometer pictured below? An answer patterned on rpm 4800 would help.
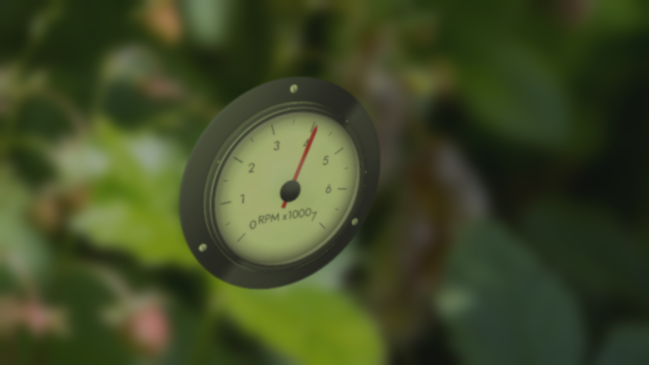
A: rpm 4000
